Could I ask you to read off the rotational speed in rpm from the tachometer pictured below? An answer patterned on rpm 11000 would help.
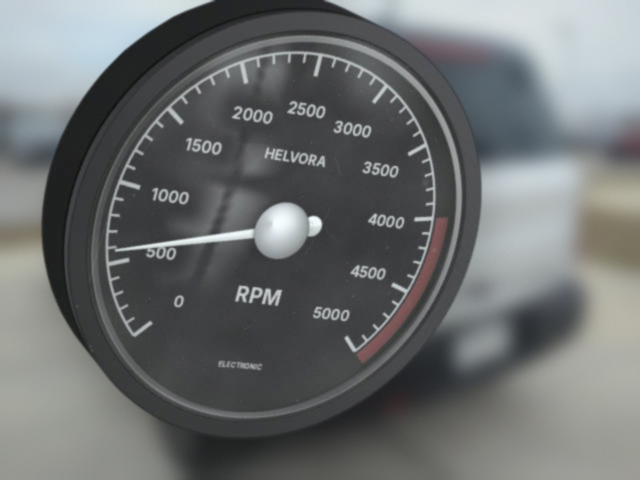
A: rpm 600
